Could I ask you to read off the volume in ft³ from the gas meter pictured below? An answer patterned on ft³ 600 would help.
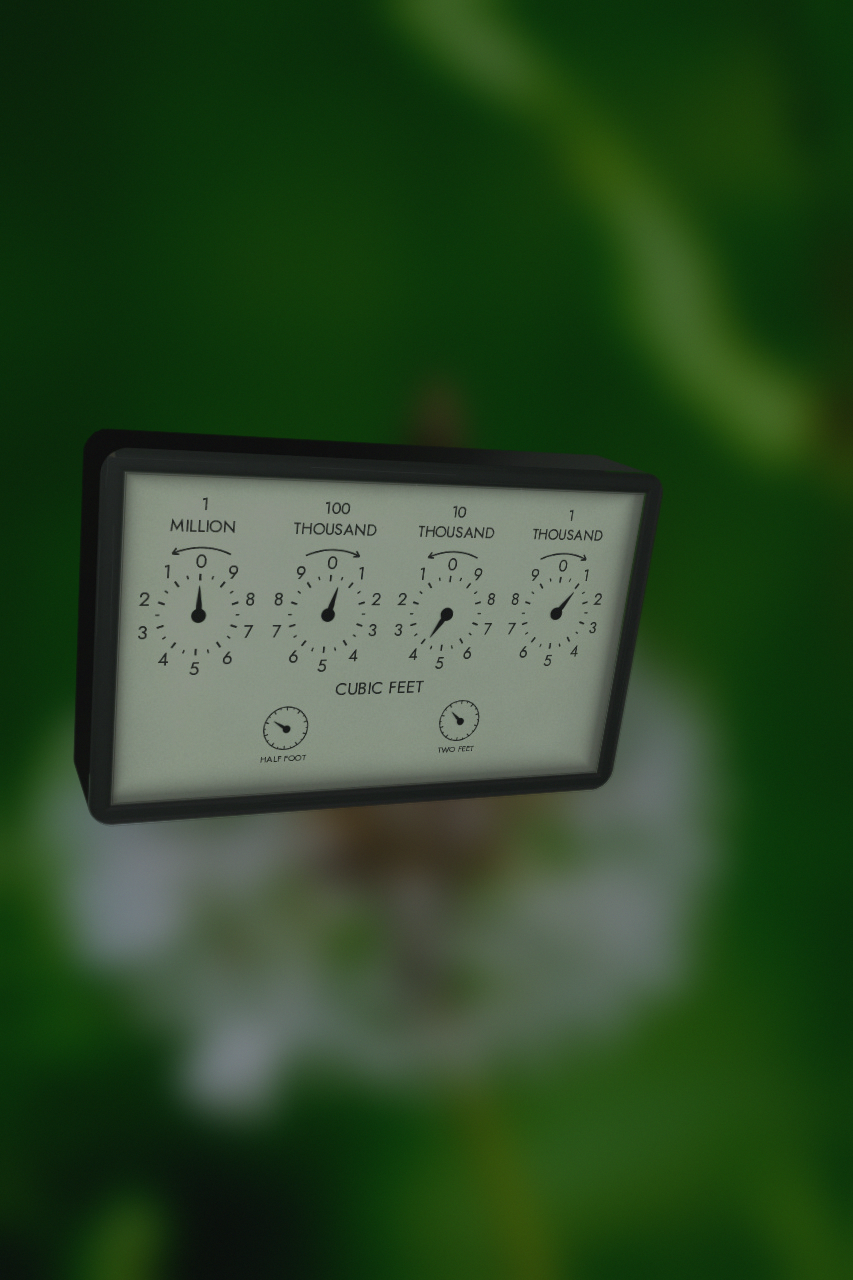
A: ft³ 4100
